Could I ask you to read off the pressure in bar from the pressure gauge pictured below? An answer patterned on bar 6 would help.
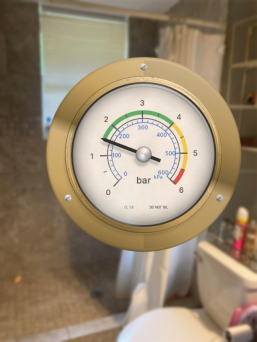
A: bar 1.5
